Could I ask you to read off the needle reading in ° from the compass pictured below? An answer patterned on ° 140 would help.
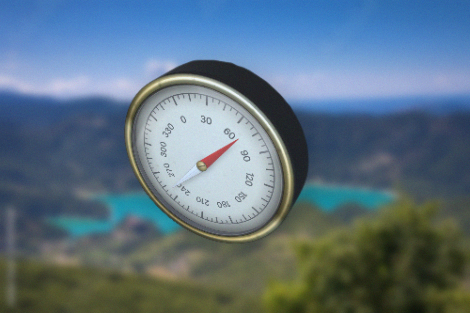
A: ° 70
